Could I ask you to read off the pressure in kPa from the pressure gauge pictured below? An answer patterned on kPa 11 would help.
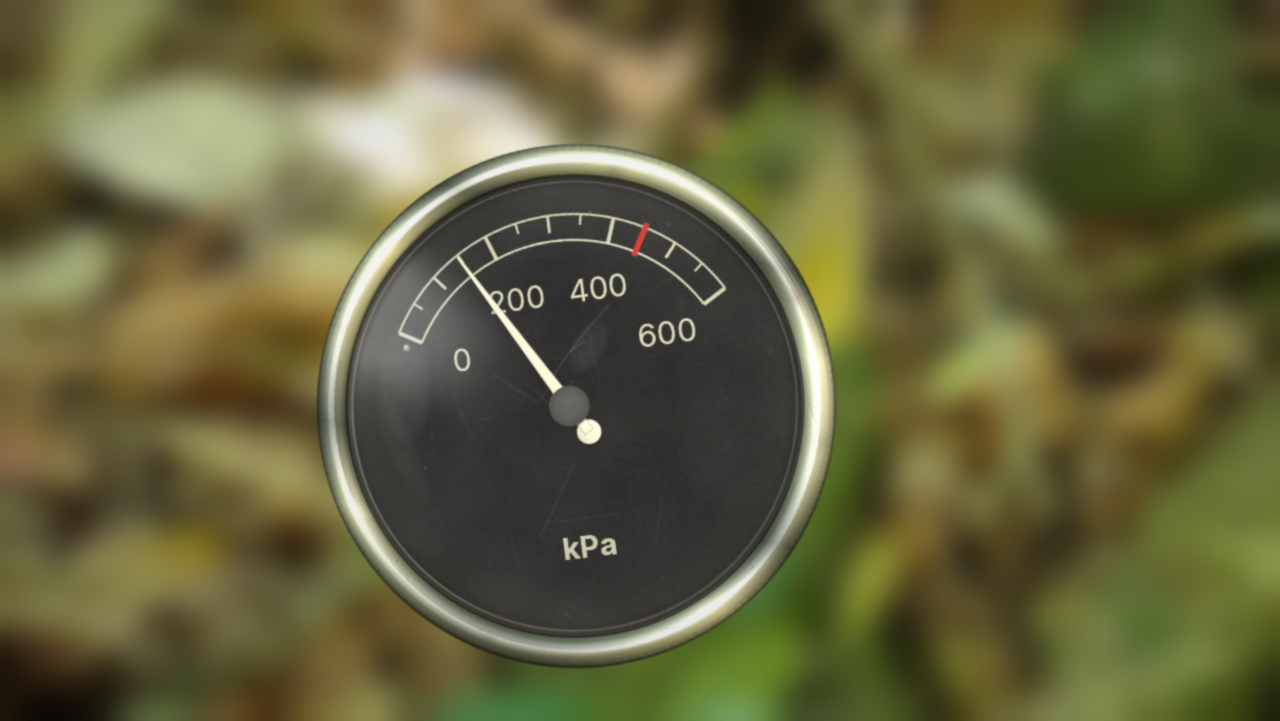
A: kPa 150
